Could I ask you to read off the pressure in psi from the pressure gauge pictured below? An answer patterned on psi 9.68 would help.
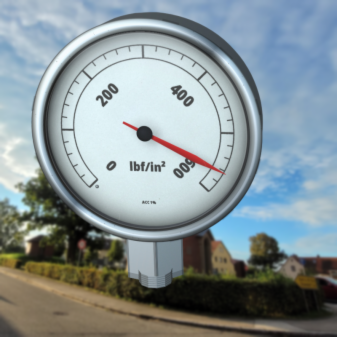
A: psi 560
